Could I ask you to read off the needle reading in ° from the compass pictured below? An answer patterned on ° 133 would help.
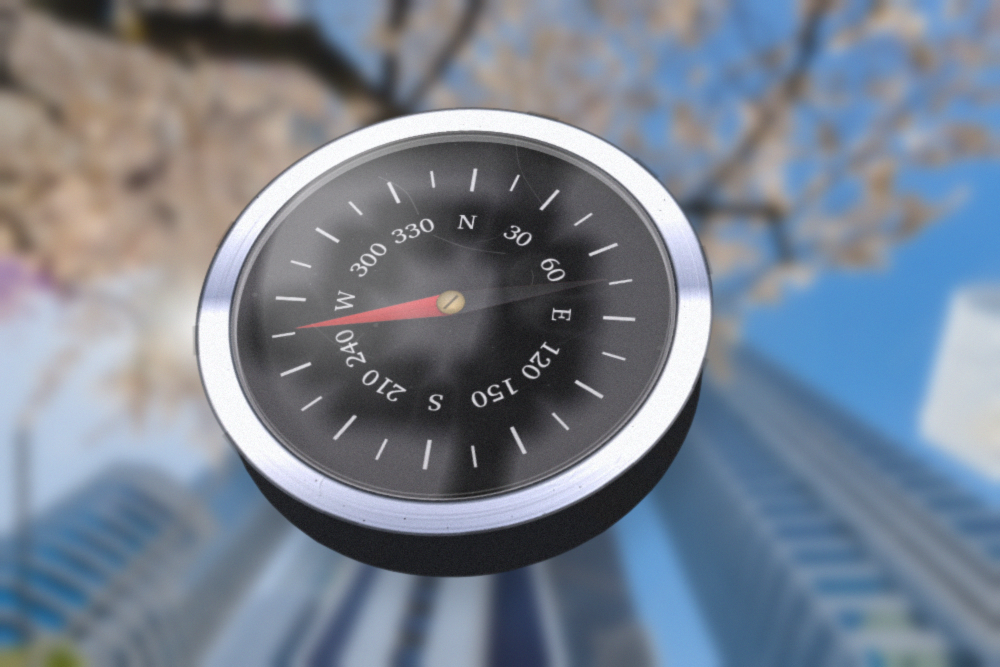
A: ° 255
